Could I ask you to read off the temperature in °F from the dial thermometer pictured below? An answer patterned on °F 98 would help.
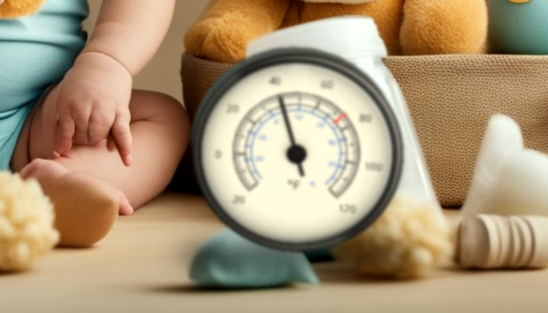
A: °F 40
